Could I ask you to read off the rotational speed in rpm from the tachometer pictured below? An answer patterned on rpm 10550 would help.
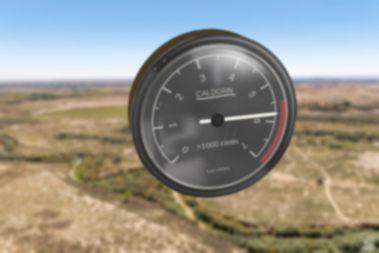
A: rpm 5750
